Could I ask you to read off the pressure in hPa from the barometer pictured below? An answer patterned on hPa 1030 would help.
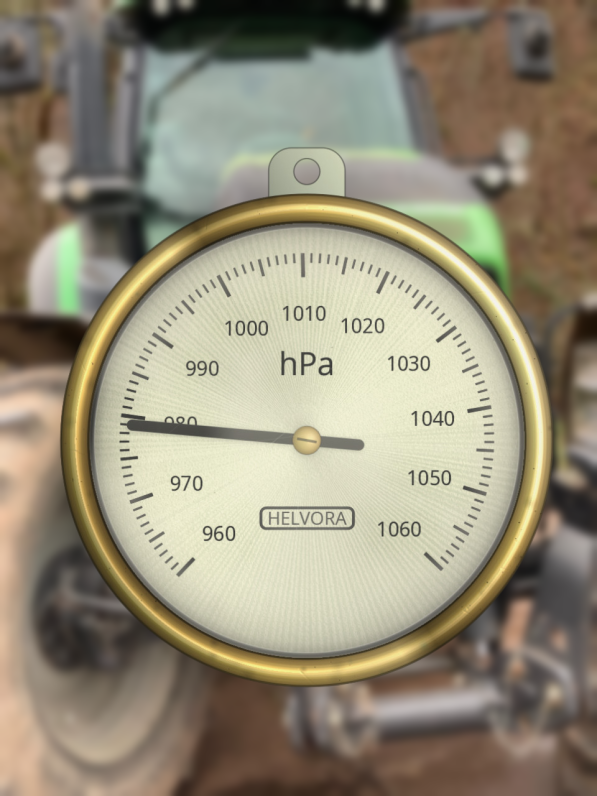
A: hPa 979
